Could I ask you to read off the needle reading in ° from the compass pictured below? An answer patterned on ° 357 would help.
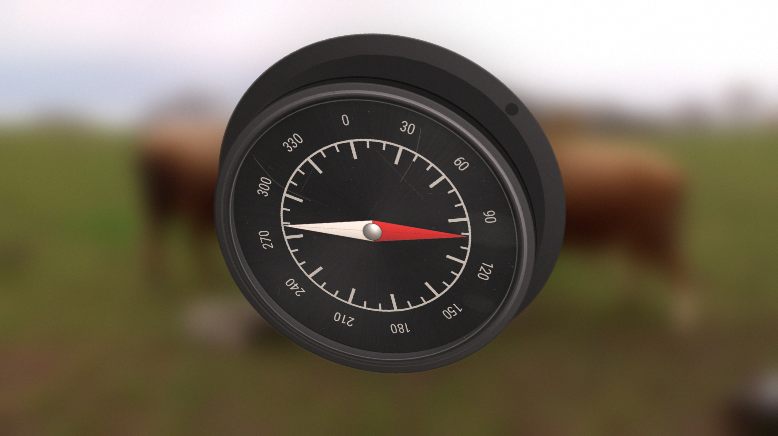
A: ° 100
